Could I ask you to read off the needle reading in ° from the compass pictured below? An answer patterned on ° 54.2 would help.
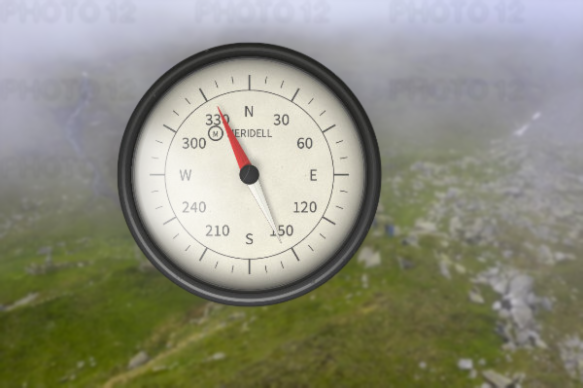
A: ° 335
